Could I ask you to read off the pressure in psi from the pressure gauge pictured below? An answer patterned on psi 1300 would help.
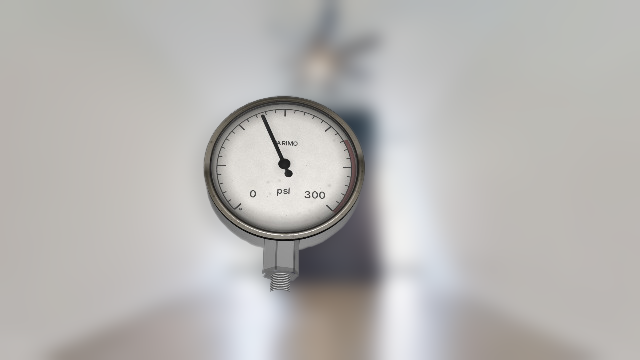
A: psi 125
